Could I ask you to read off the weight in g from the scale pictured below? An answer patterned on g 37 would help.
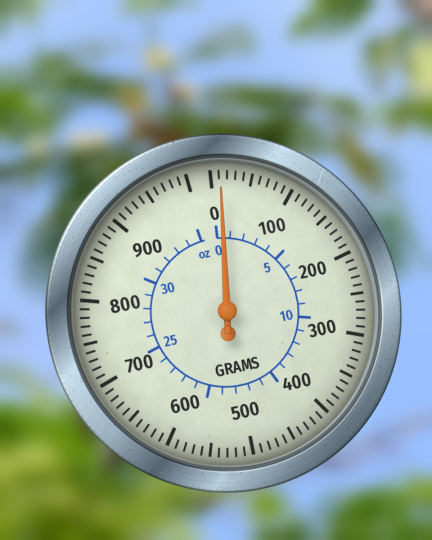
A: g 10
